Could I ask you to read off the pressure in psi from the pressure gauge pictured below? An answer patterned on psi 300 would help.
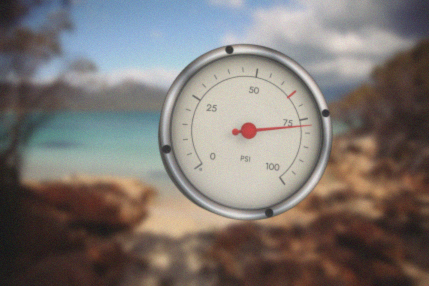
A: psi 77.5
